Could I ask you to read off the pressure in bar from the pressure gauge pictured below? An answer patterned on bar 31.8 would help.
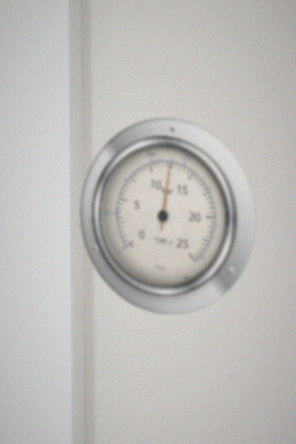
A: bar 12.5
